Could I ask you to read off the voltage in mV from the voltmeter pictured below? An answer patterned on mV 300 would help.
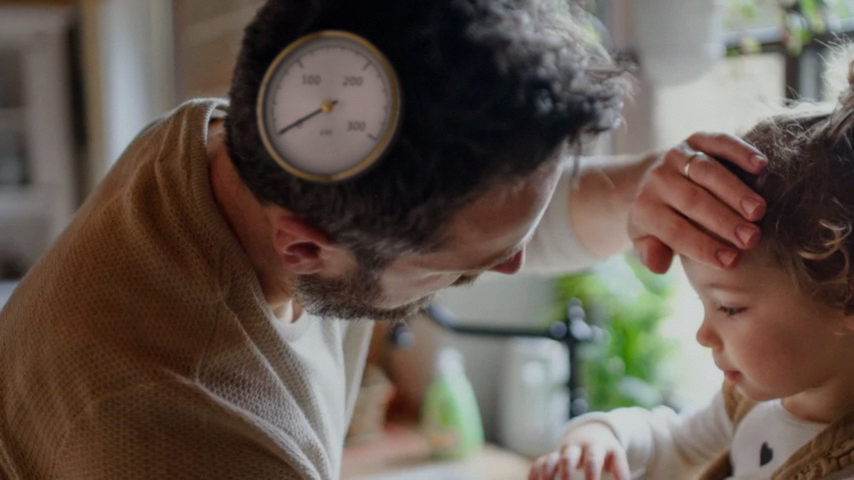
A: mV 0
